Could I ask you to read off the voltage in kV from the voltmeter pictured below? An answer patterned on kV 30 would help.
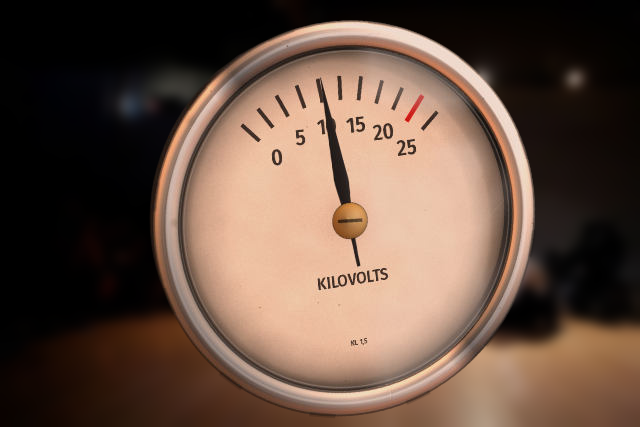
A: kV 10
